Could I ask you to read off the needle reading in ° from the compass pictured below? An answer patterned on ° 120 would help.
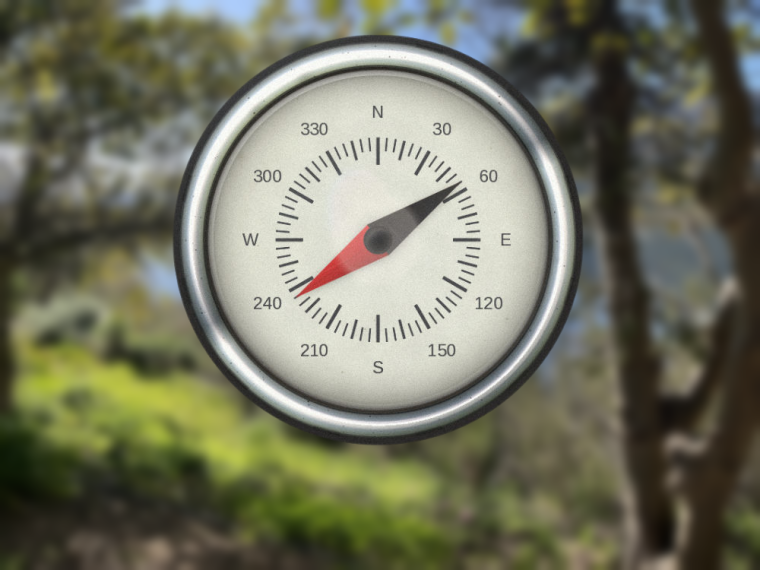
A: ° 235
